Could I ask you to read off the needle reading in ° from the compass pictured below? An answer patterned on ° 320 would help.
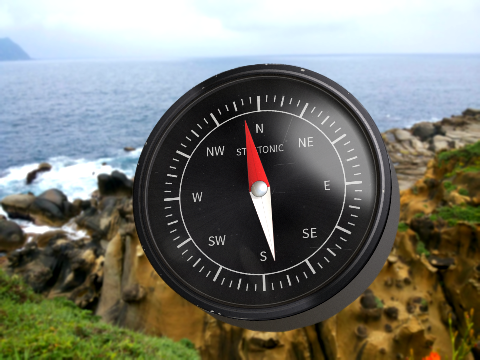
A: ° 350
